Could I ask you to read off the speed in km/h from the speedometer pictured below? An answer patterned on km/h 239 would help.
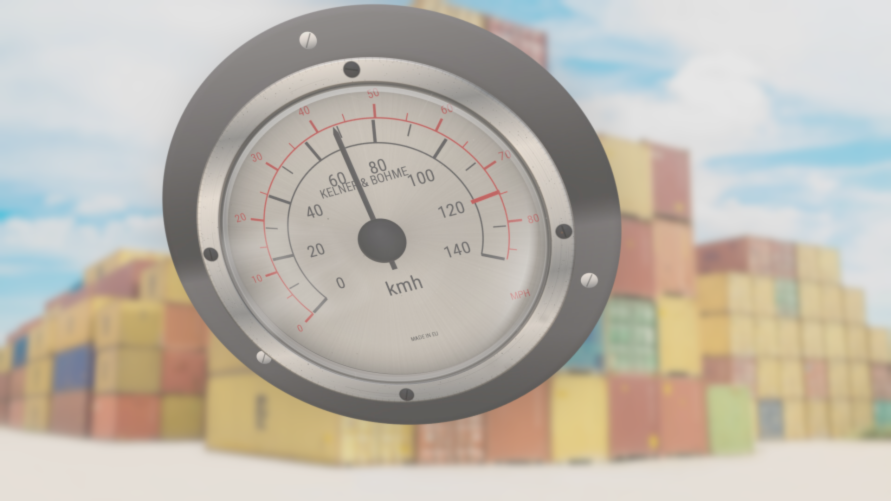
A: km/h 70
